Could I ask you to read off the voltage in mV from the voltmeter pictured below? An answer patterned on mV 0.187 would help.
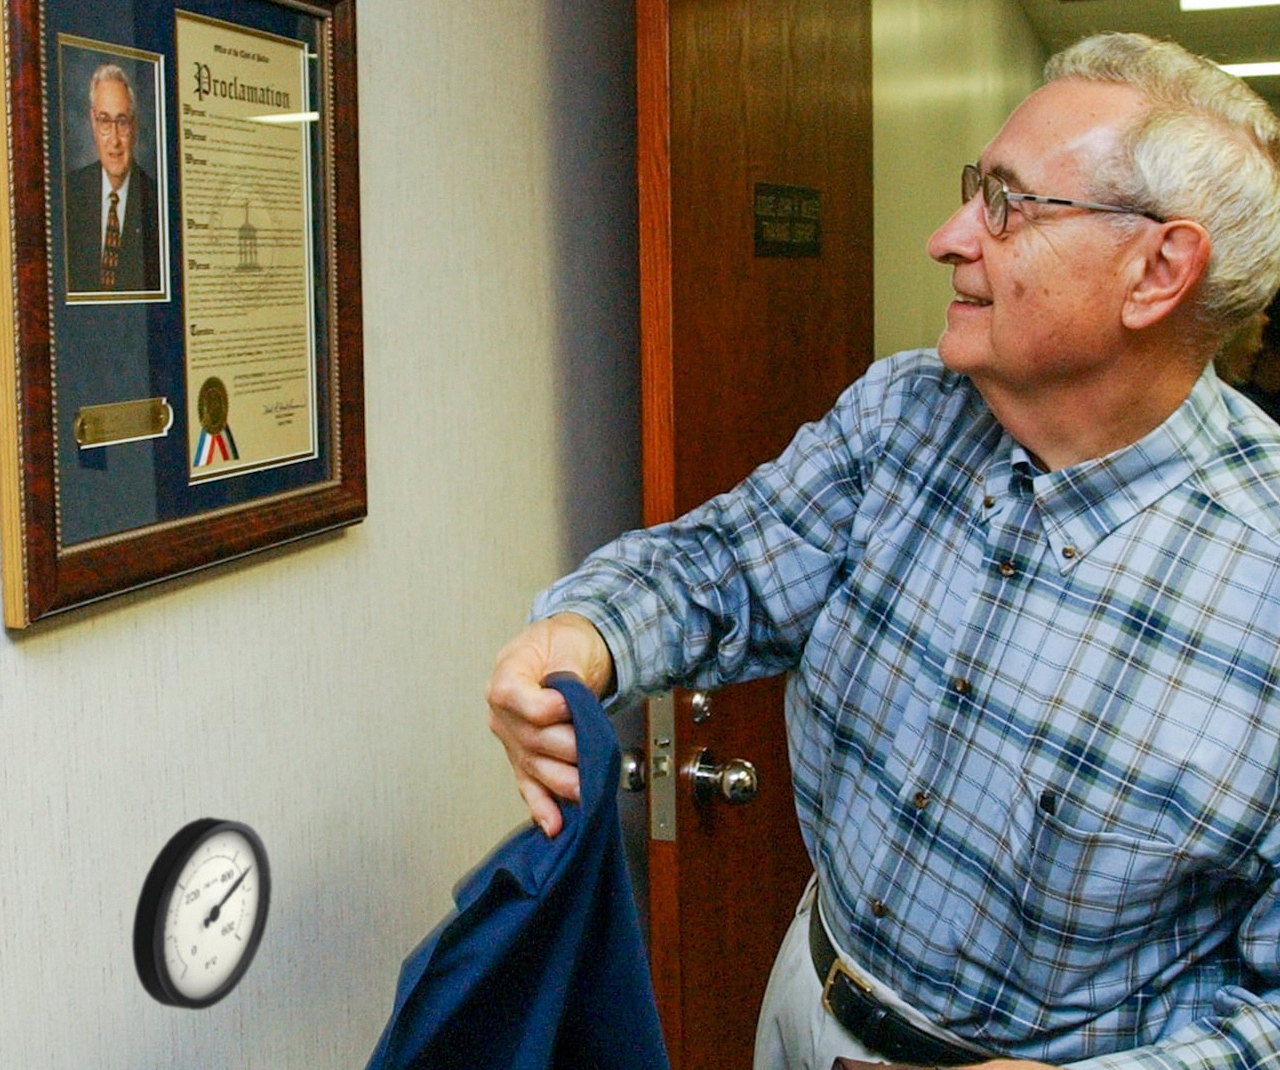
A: mV 450
